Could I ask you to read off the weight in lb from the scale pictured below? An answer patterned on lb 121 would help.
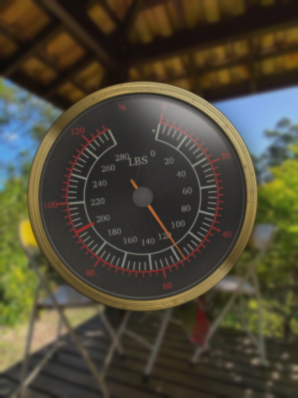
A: lb 116
